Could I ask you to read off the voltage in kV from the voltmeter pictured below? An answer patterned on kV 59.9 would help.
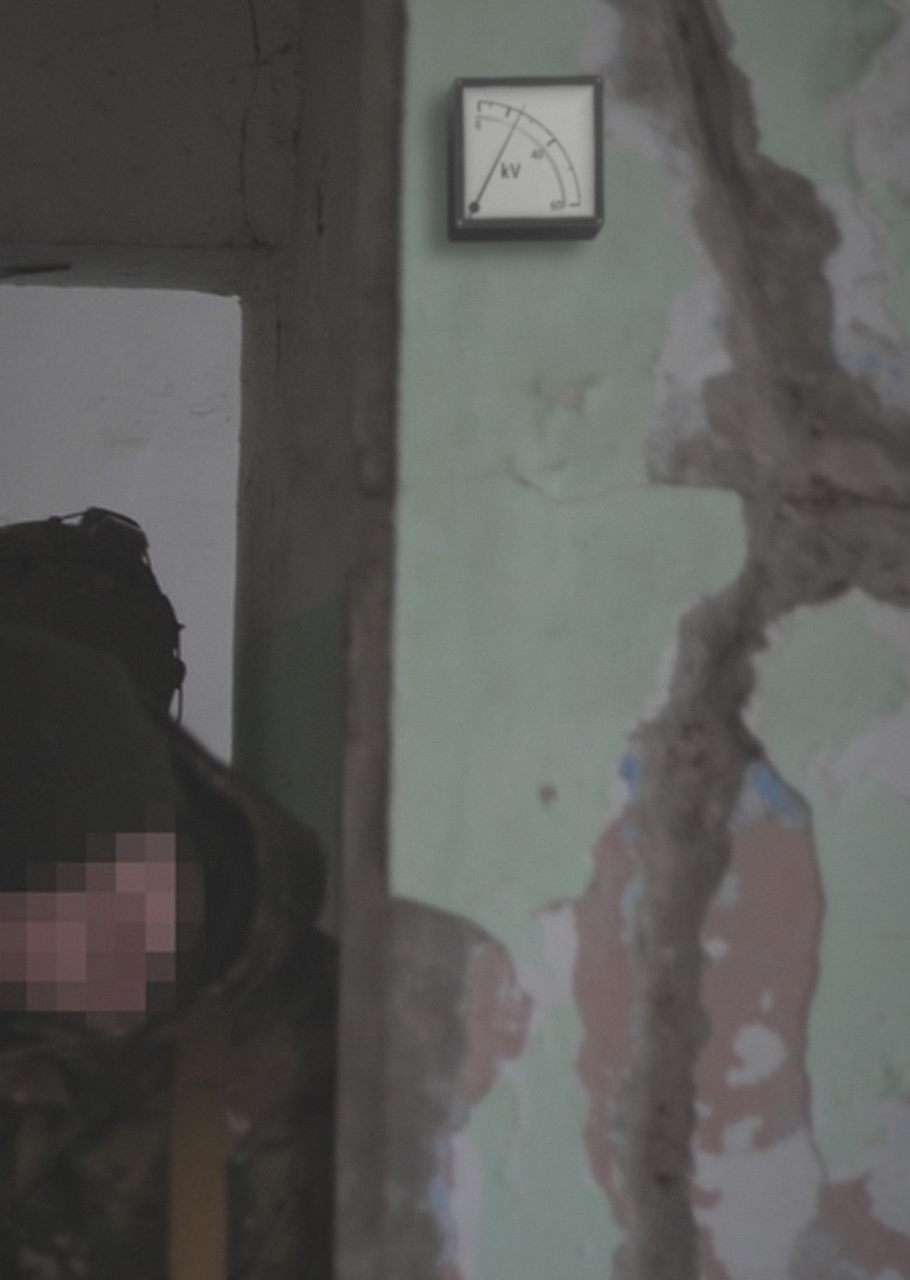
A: kV 25
